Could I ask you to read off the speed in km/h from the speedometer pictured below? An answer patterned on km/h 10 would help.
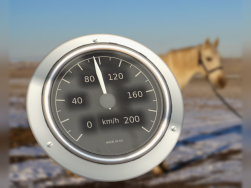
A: km/h 95
